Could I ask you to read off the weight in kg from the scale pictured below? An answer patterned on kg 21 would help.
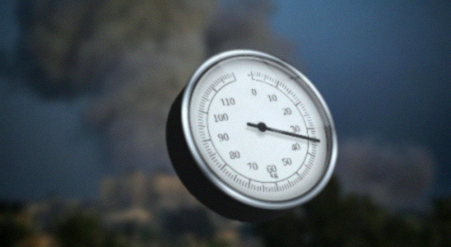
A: kg 35
